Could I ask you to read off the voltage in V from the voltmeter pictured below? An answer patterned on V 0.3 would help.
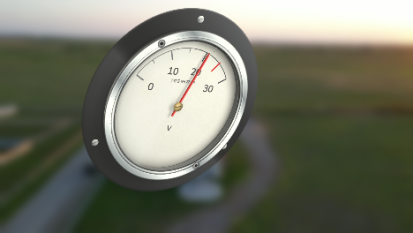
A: V 20
